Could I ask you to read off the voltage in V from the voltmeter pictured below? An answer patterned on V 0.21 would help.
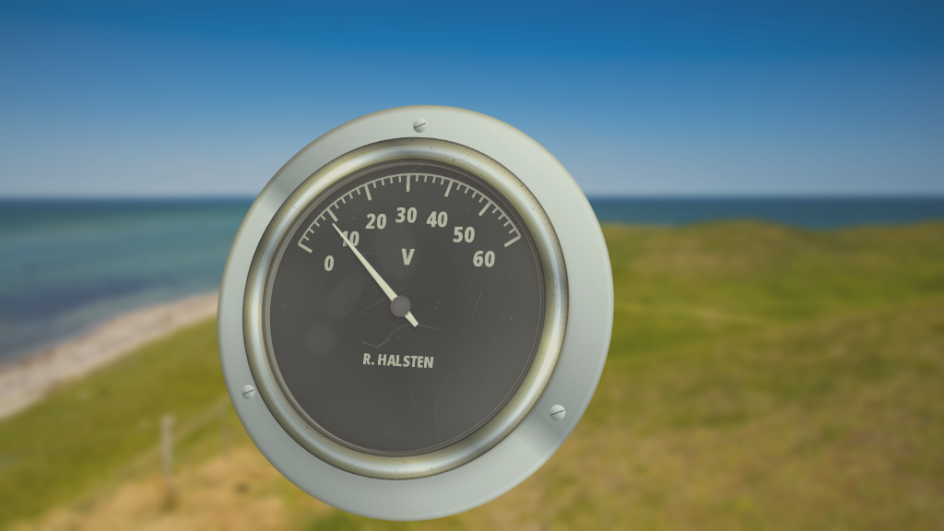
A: V 9
